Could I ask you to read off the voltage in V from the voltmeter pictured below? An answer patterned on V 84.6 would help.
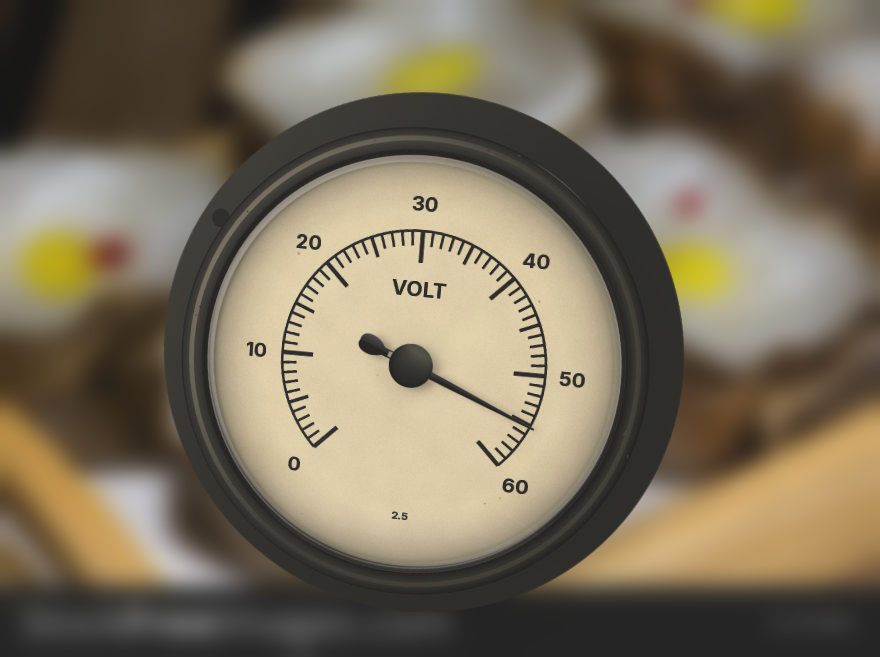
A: V 55
